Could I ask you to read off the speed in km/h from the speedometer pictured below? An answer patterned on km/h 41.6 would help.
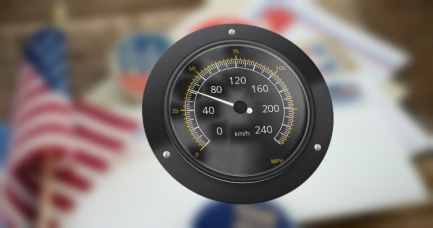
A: km/h 60
